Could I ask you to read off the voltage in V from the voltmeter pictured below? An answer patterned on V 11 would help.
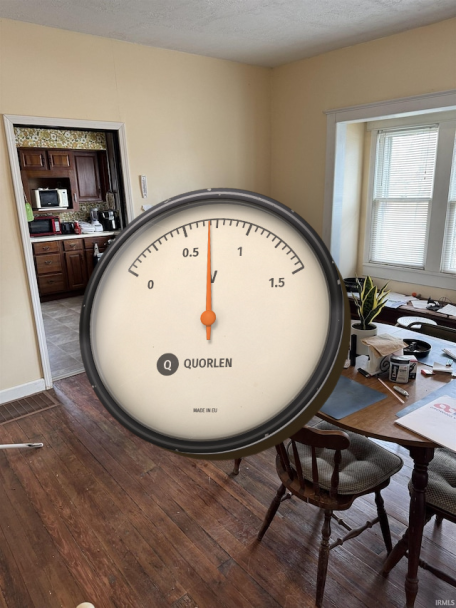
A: V 0.7
